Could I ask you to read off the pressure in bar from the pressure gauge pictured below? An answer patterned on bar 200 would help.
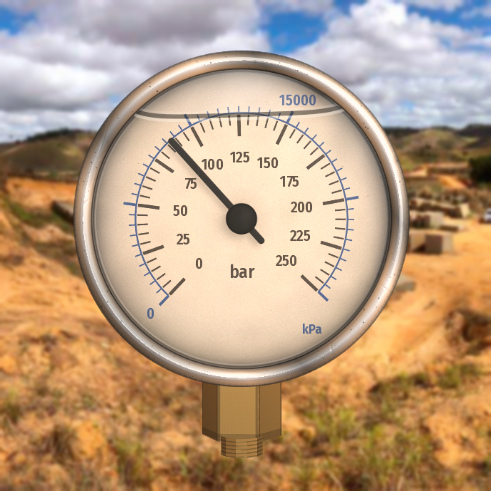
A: bar 87.5
